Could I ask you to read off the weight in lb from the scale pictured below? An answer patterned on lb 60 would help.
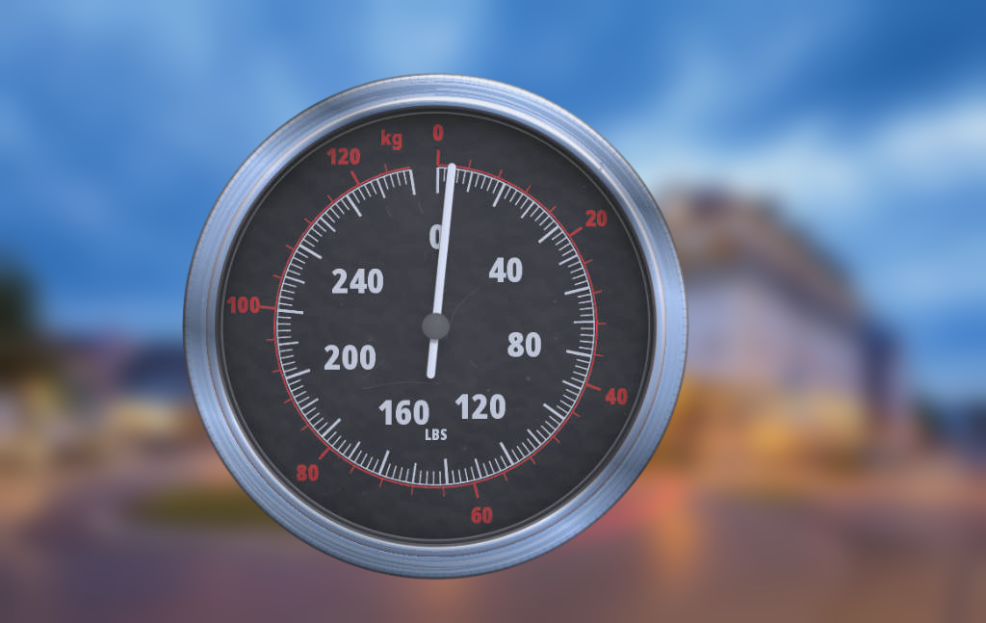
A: lb 4
